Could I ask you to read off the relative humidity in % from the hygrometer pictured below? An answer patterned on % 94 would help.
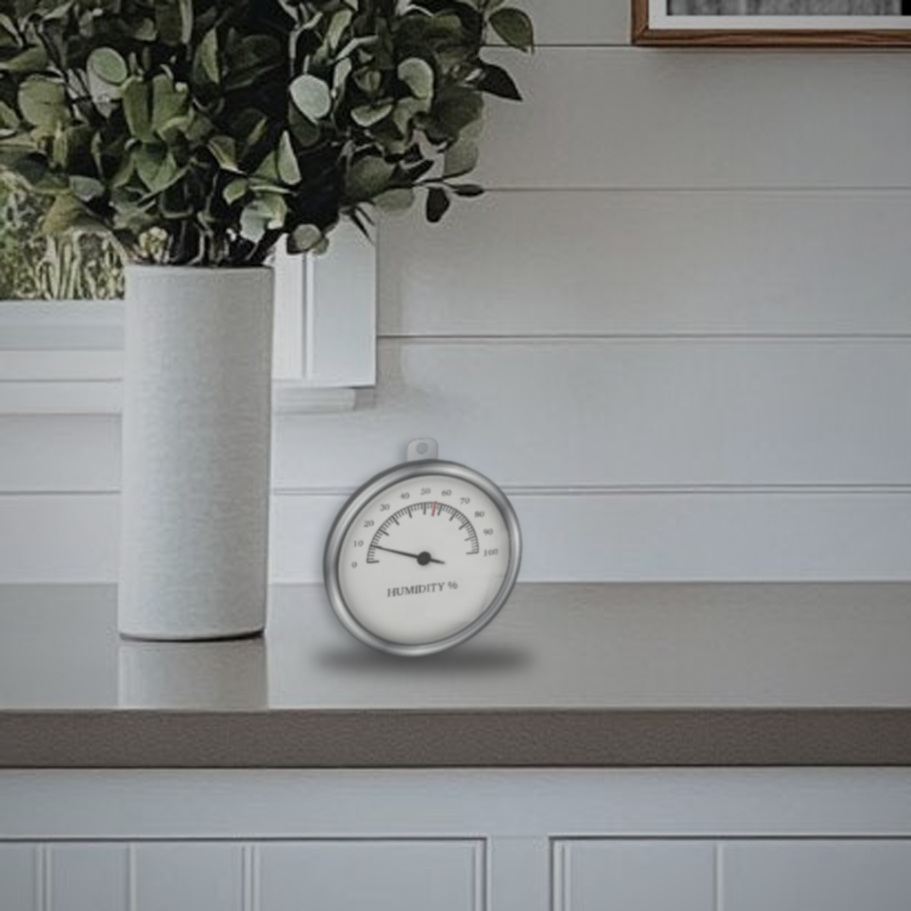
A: % 10
